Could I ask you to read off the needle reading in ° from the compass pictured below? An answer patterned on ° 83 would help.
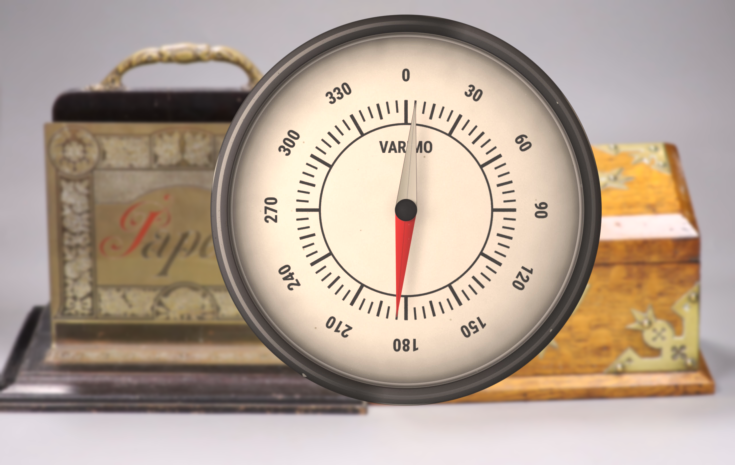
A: ° 185
